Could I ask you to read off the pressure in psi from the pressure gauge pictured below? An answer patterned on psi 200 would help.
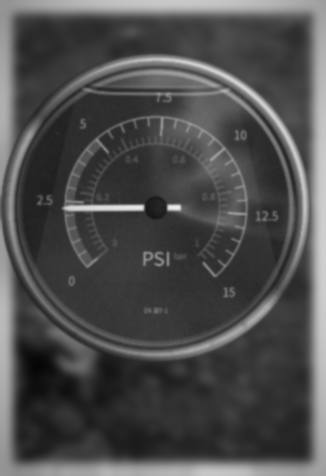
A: psi 2.25
